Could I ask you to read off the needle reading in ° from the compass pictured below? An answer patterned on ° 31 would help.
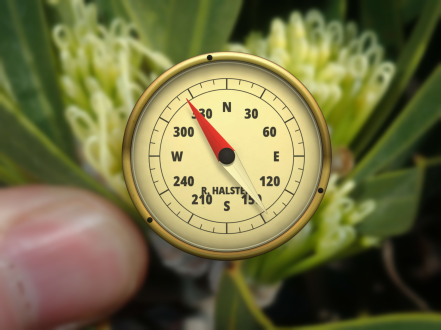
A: ° 325
